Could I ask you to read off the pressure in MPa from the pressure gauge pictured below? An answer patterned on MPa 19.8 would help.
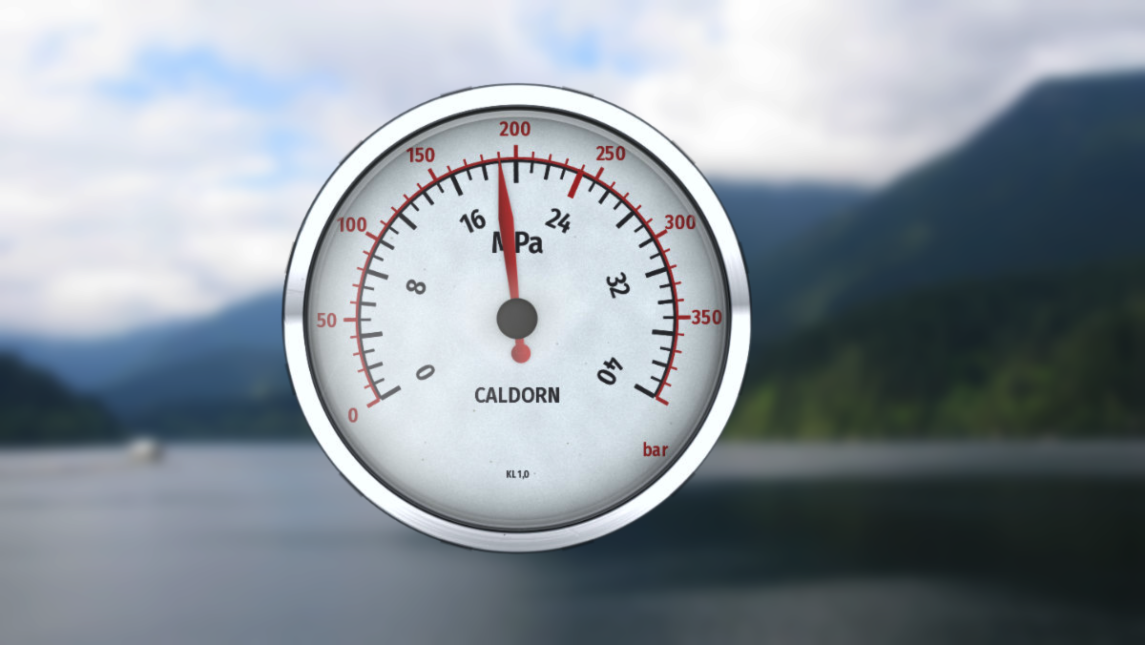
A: MPa 19
